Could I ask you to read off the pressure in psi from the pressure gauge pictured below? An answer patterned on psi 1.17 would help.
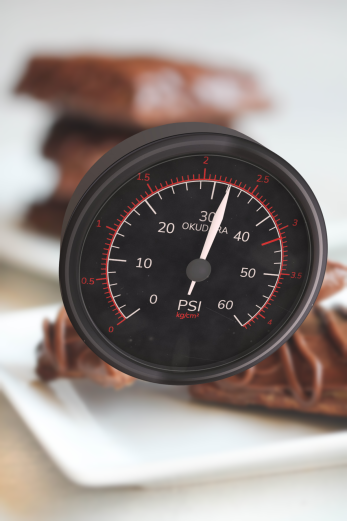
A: psi 32
